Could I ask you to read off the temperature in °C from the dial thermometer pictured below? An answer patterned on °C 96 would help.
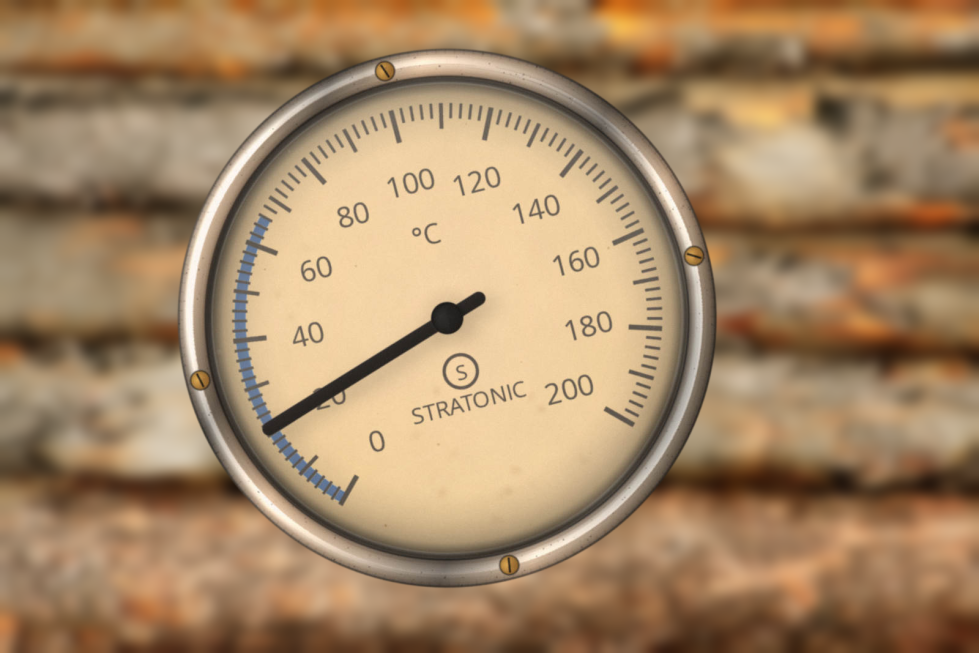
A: °C 21
